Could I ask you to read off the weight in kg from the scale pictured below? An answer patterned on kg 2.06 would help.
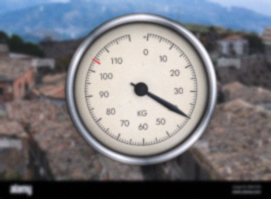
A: kg 40
